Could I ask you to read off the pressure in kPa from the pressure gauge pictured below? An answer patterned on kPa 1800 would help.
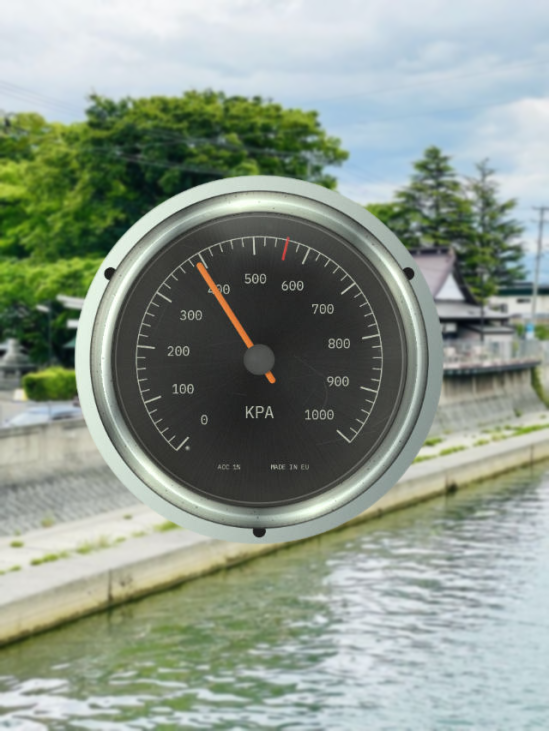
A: kPa 390
